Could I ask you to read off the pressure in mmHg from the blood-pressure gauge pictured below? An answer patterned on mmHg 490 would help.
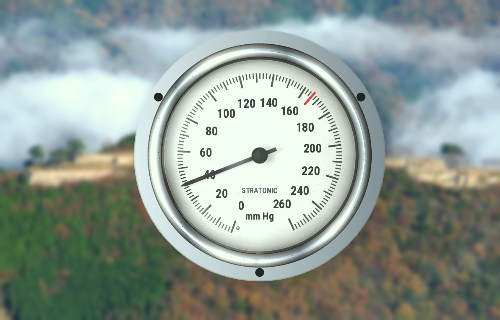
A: mmHg 40
